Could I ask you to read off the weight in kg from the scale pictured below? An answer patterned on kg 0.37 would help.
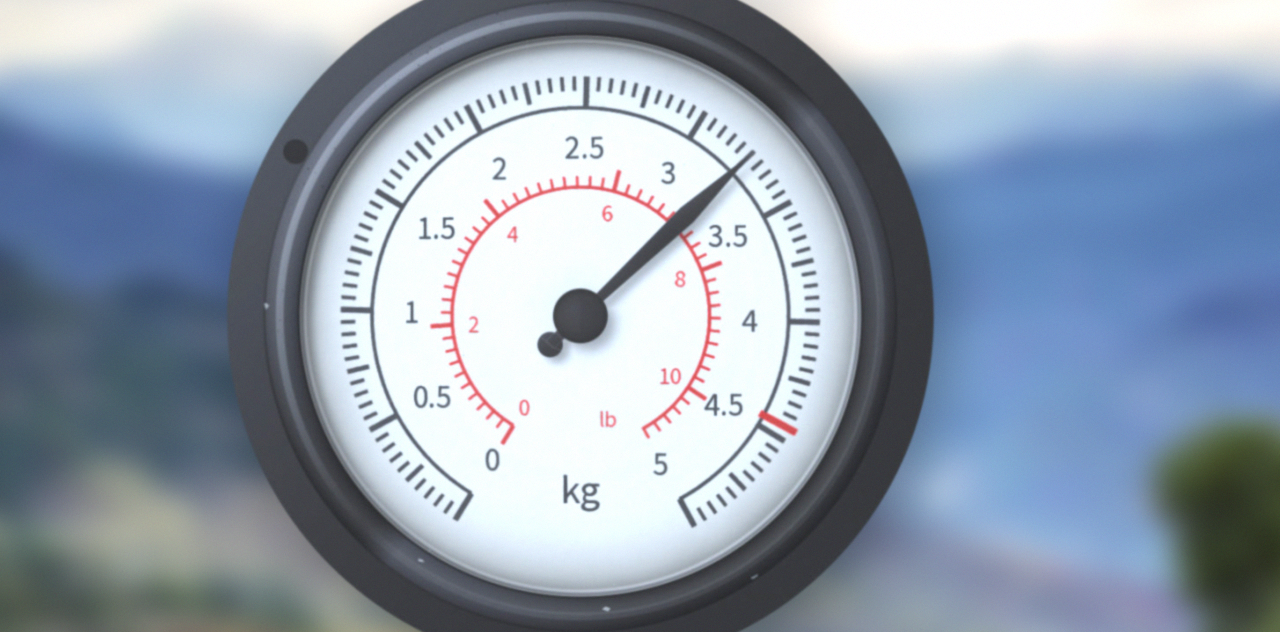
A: kg 3.25
